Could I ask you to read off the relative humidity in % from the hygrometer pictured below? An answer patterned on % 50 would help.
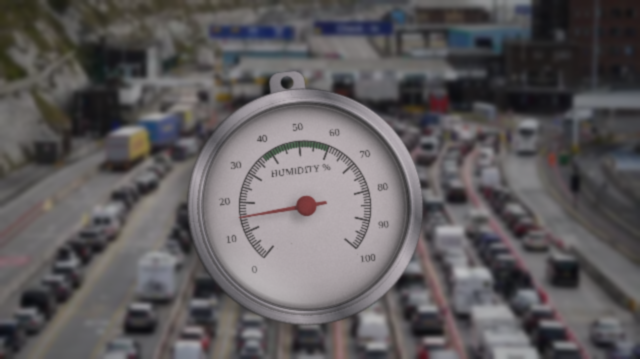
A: % 15
